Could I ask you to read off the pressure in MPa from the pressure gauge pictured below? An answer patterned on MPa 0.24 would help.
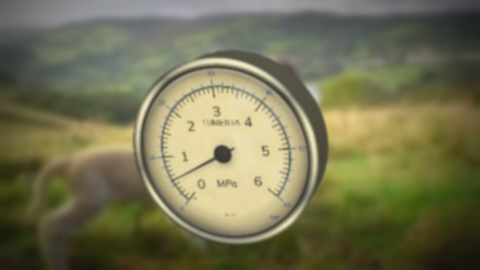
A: MPa 0.5
